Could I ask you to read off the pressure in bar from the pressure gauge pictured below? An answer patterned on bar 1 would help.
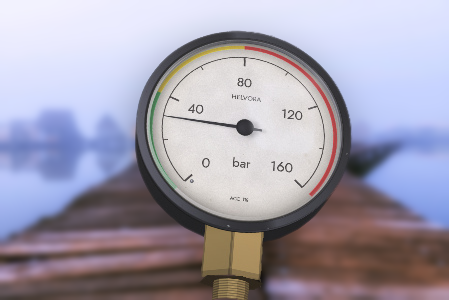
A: bar 30
